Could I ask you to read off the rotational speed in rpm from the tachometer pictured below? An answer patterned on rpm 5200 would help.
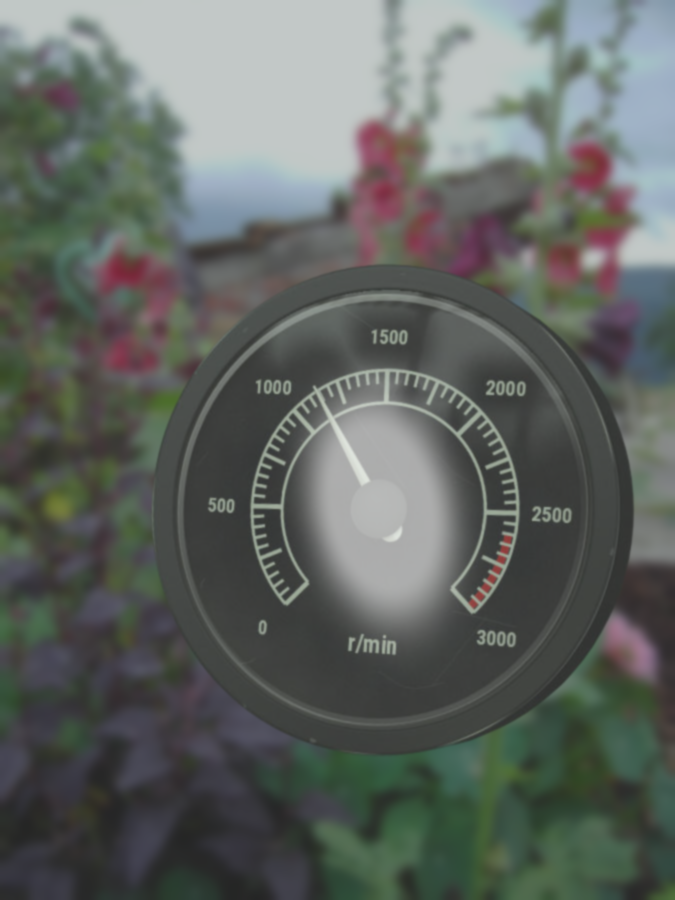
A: rpm 1150
